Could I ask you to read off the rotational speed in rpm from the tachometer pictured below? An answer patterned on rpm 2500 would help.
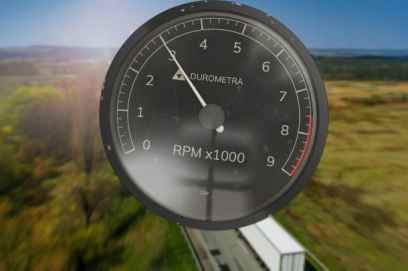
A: rpm 3000
